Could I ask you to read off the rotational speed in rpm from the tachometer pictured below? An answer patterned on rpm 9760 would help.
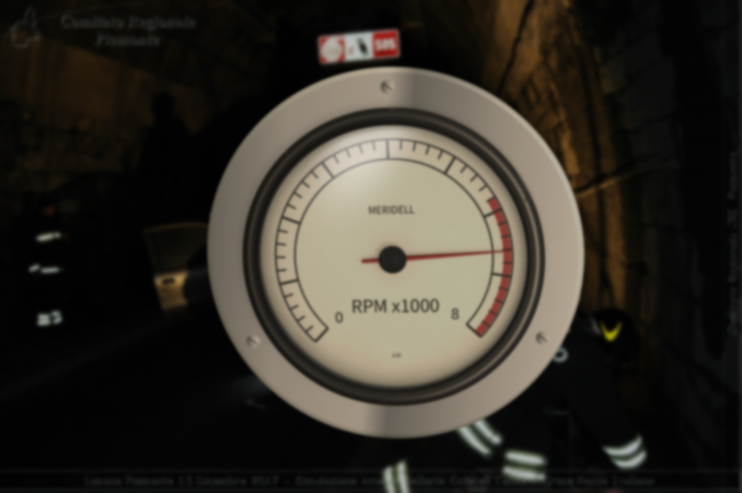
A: rpm 6600
